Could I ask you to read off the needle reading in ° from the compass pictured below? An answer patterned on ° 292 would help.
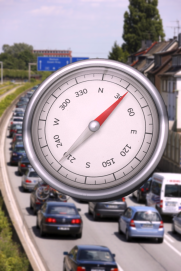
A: ° 35
